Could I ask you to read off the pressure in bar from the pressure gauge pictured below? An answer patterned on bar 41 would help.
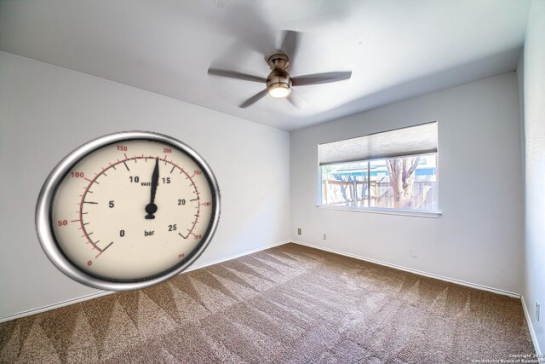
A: bar 13
